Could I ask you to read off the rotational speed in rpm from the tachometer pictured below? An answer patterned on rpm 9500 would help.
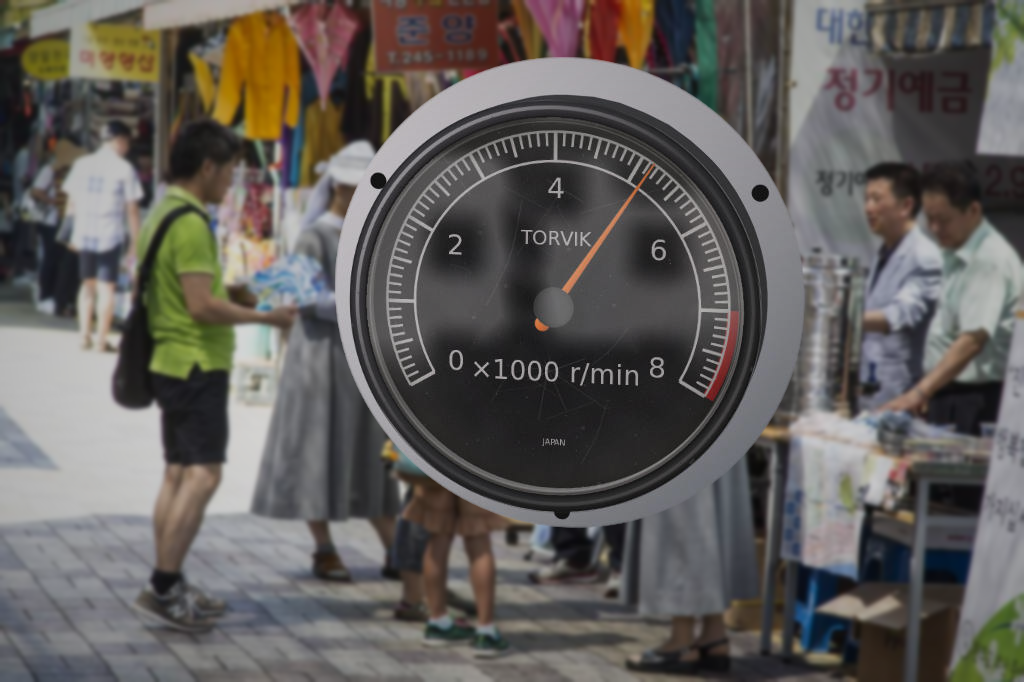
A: rpm 5150
